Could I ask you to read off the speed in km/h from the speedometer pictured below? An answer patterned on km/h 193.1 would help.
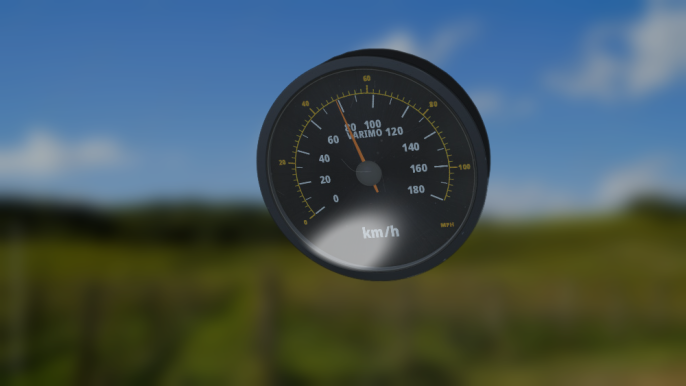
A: km/h 80
